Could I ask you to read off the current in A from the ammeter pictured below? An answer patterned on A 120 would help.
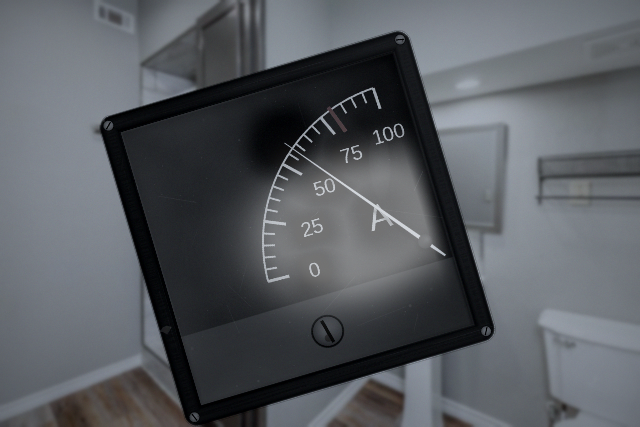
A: A 57.5
